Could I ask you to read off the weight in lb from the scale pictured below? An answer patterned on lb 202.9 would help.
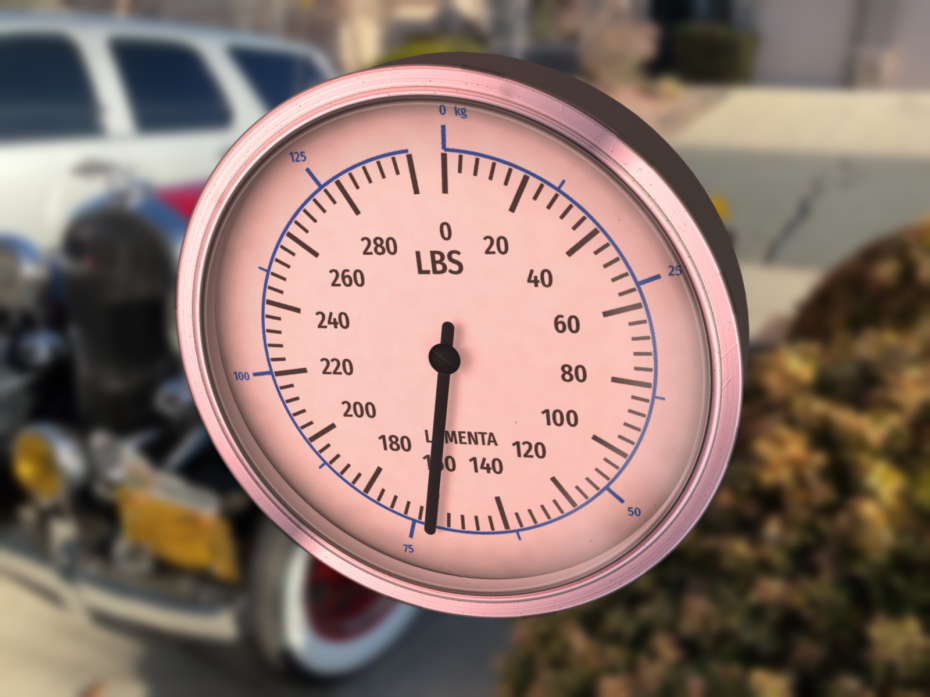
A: lb 160
